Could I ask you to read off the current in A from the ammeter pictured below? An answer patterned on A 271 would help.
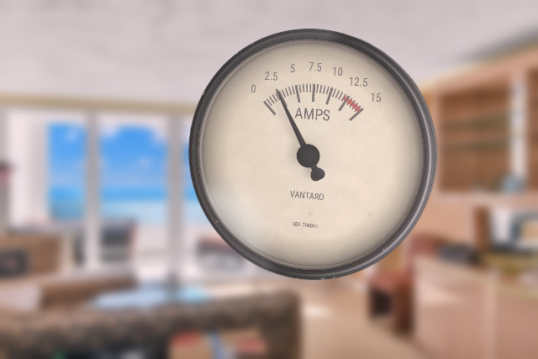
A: A 2.5
